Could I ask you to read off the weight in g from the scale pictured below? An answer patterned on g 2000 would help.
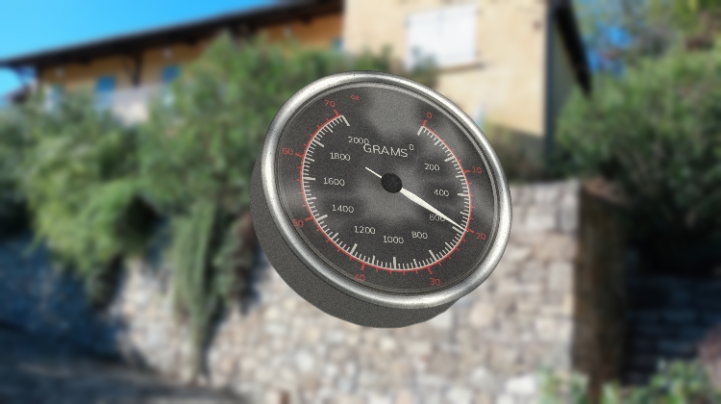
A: g 600
